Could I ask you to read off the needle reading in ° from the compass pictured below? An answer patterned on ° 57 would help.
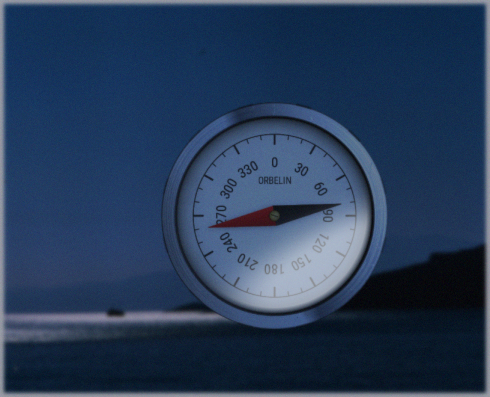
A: ° 260
